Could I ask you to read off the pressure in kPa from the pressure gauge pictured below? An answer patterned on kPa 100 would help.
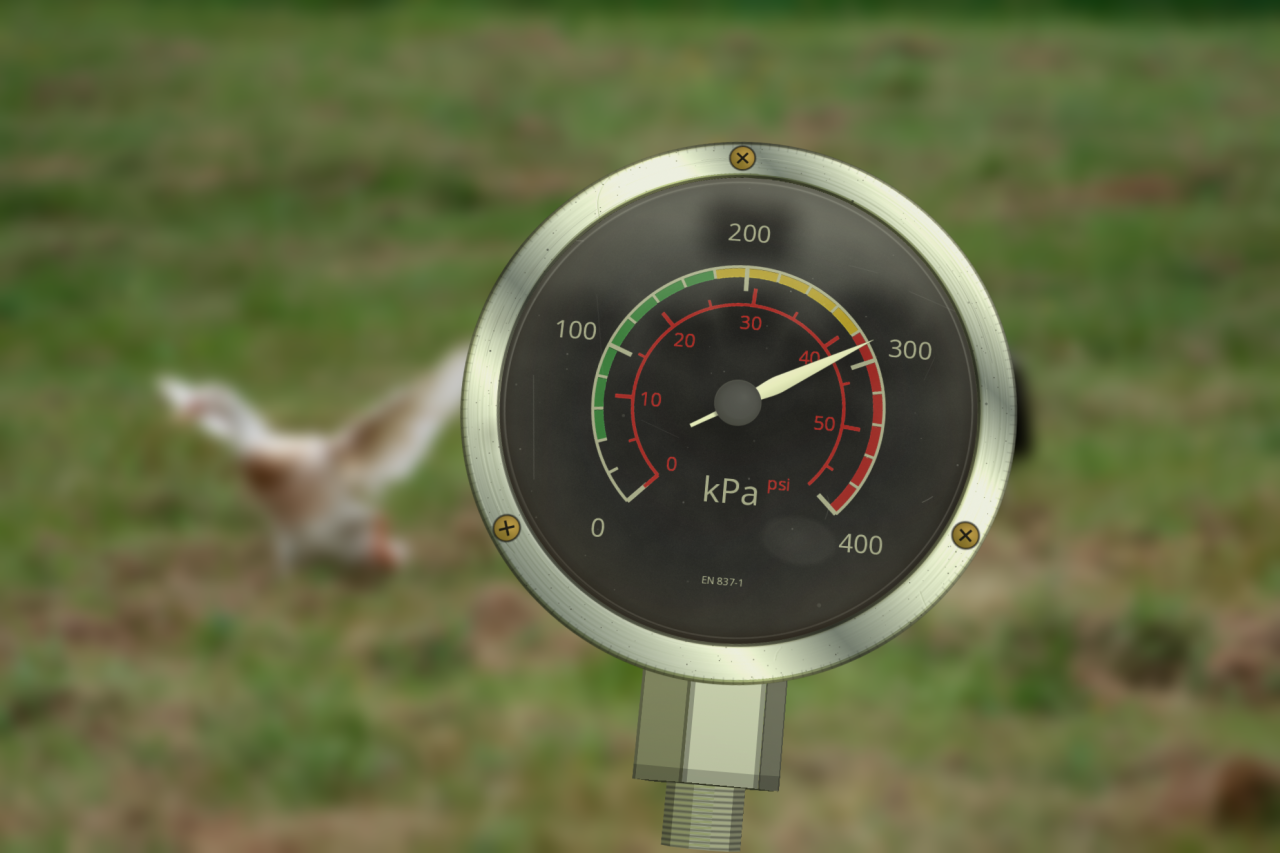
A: kPa 290
